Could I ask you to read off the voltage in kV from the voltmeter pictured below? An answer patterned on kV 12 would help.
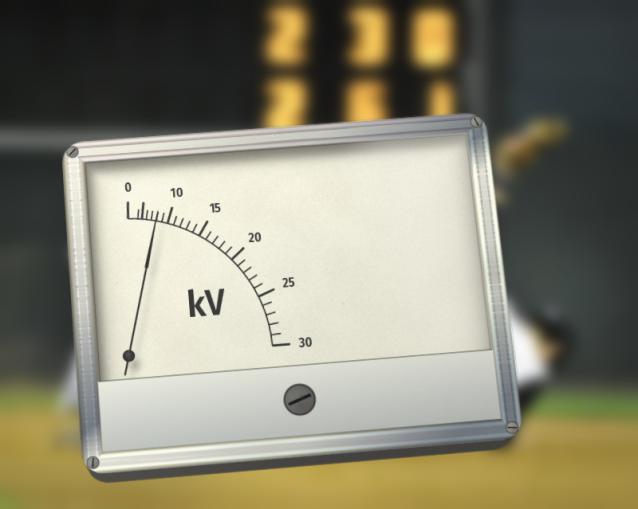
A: kV 8
